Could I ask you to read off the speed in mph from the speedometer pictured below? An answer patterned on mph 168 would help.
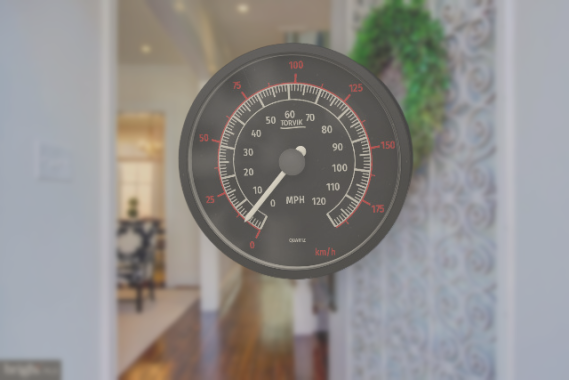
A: mph 5
